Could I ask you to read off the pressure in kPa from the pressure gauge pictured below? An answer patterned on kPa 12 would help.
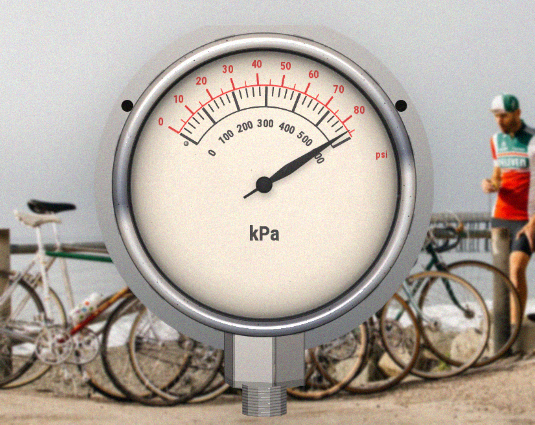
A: kPa 580
